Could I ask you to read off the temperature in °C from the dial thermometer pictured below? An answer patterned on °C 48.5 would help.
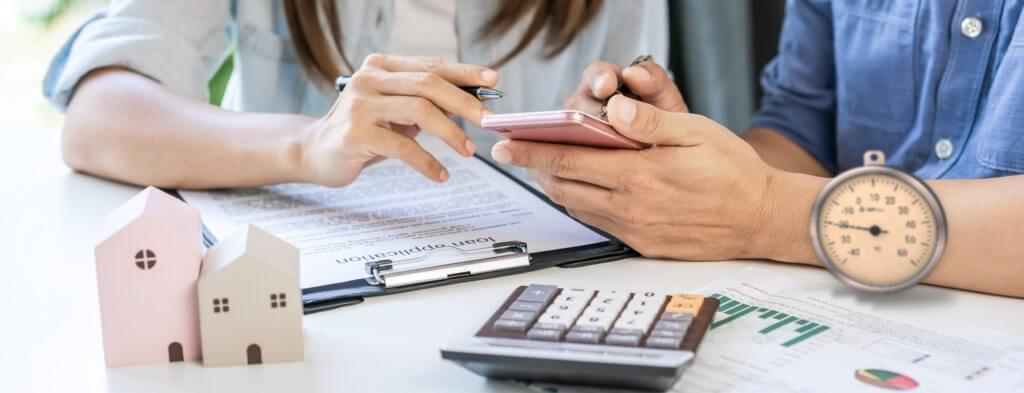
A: °C -20
